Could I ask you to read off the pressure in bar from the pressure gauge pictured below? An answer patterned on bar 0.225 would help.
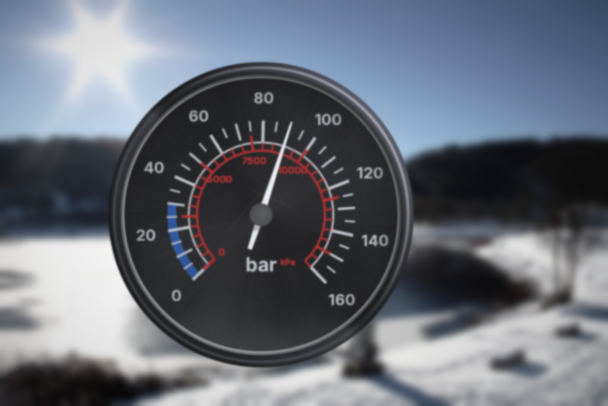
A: bar 90
